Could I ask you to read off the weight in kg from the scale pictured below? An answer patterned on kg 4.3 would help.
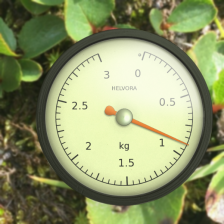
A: kg 0.9
